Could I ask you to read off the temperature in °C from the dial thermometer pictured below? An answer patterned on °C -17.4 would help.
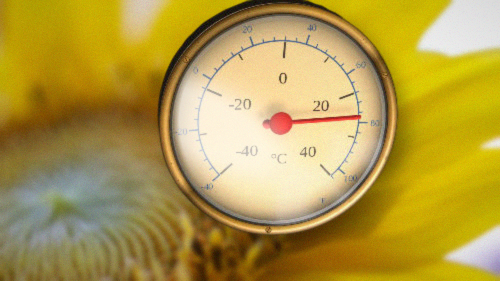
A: °C 25
